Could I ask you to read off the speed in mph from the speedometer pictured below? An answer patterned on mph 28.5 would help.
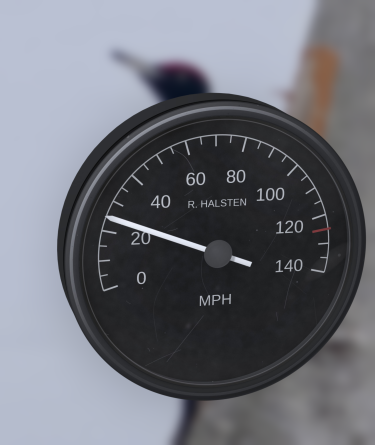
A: mph 25
